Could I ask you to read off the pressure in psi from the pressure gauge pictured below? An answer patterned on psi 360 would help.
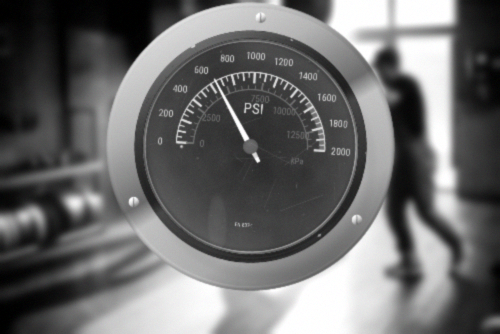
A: psi 650
